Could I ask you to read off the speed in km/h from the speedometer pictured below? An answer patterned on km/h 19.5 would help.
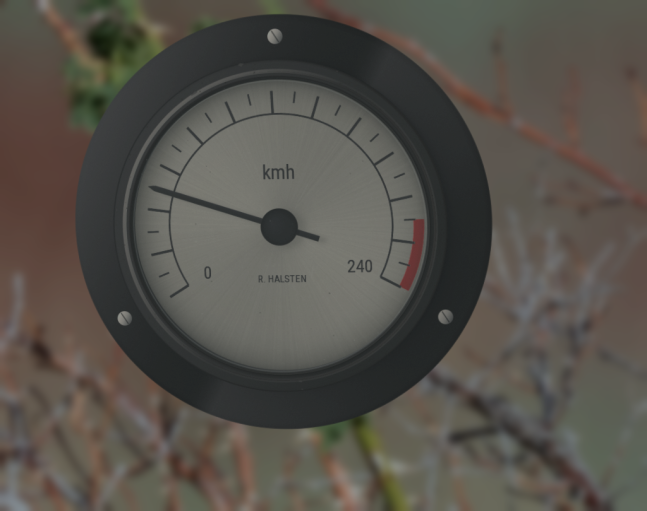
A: km/h 50
